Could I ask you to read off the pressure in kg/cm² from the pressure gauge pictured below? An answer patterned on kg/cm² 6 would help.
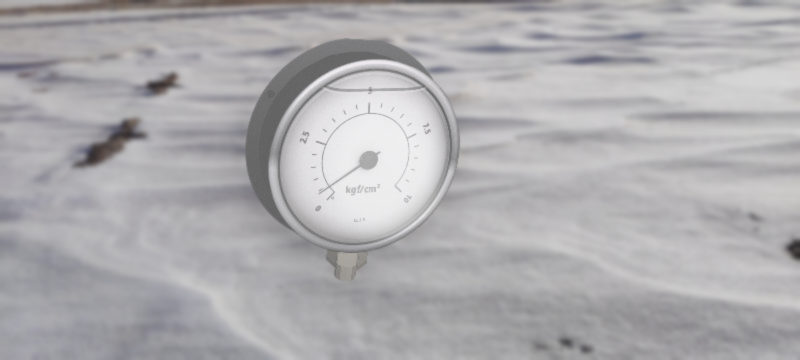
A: kg/cm² 0.5
